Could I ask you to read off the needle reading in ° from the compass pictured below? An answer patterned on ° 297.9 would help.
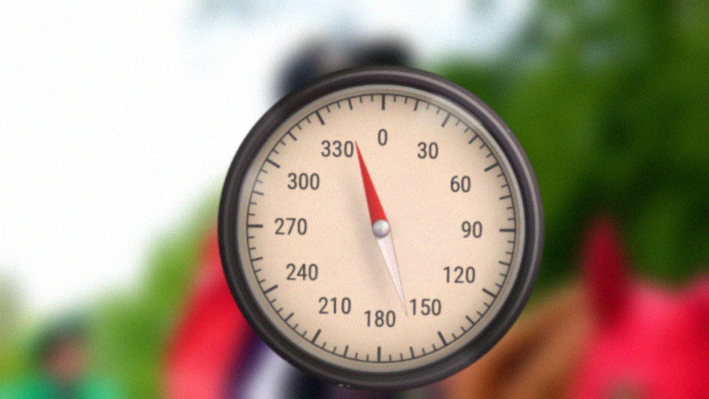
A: ° 342.5
